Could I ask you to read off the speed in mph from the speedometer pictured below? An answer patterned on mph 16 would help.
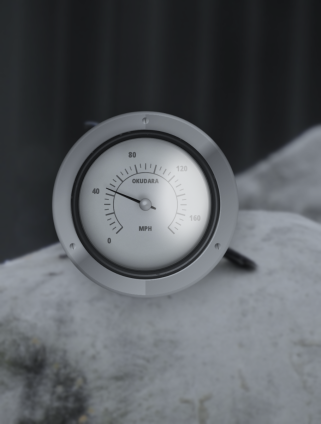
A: mph 45
